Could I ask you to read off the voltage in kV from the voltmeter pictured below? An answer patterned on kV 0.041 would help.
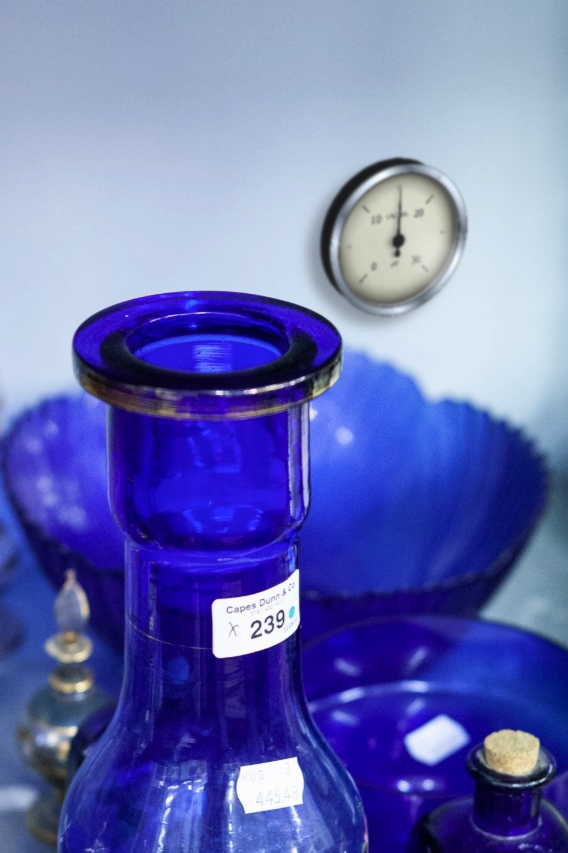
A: kV 15
